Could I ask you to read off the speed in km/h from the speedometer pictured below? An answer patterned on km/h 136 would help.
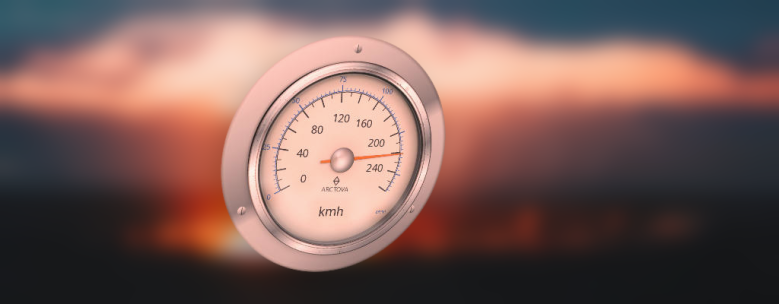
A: km/h 220
